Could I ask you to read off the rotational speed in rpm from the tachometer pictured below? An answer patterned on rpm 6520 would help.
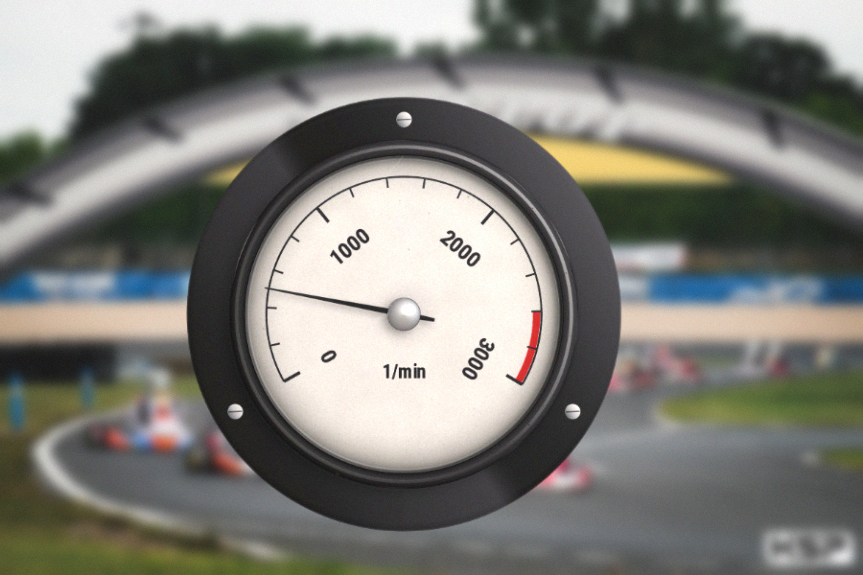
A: rpm 500
